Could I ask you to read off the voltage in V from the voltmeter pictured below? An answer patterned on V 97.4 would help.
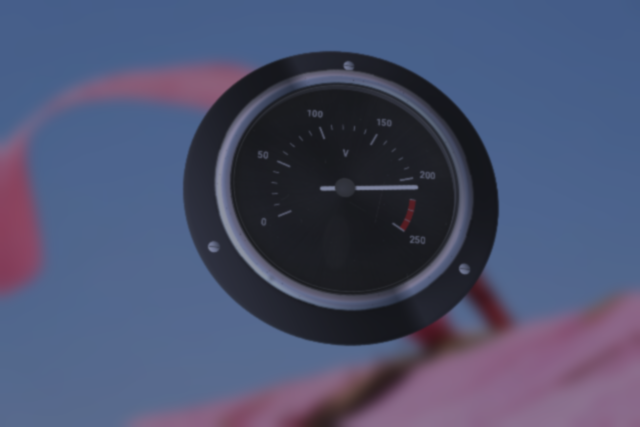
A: V 210
